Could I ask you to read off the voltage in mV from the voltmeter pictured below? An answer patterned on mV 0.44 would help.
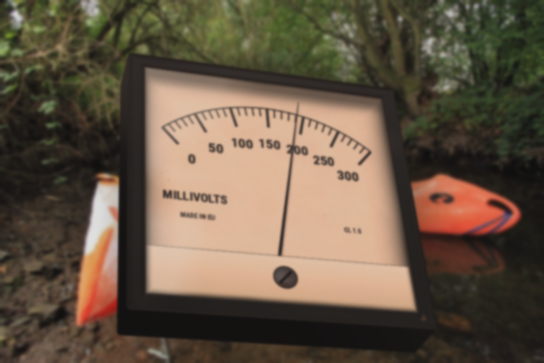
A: mV 190
